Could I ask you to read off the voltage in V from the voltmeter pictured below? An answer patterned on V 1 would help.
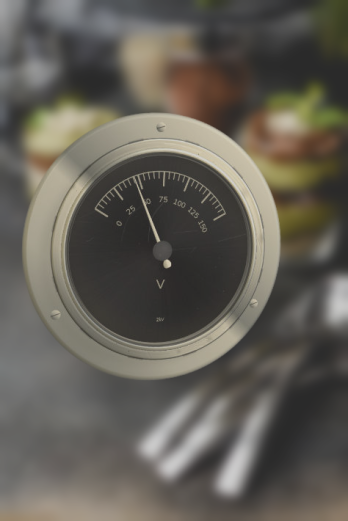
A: V 45
